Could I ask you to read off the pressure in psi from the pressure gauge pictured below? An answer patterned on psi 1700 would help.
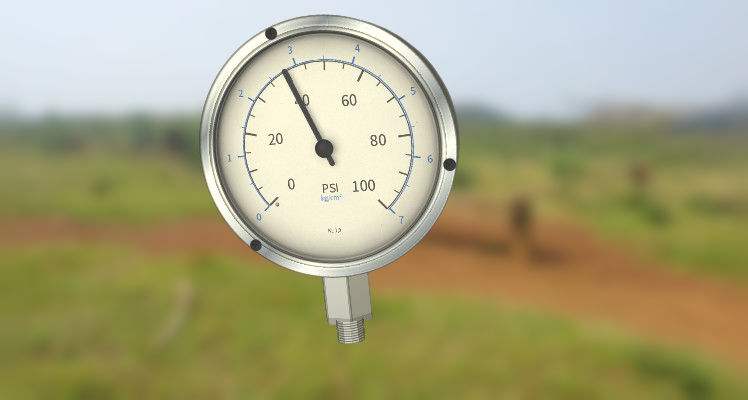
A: psi 40
